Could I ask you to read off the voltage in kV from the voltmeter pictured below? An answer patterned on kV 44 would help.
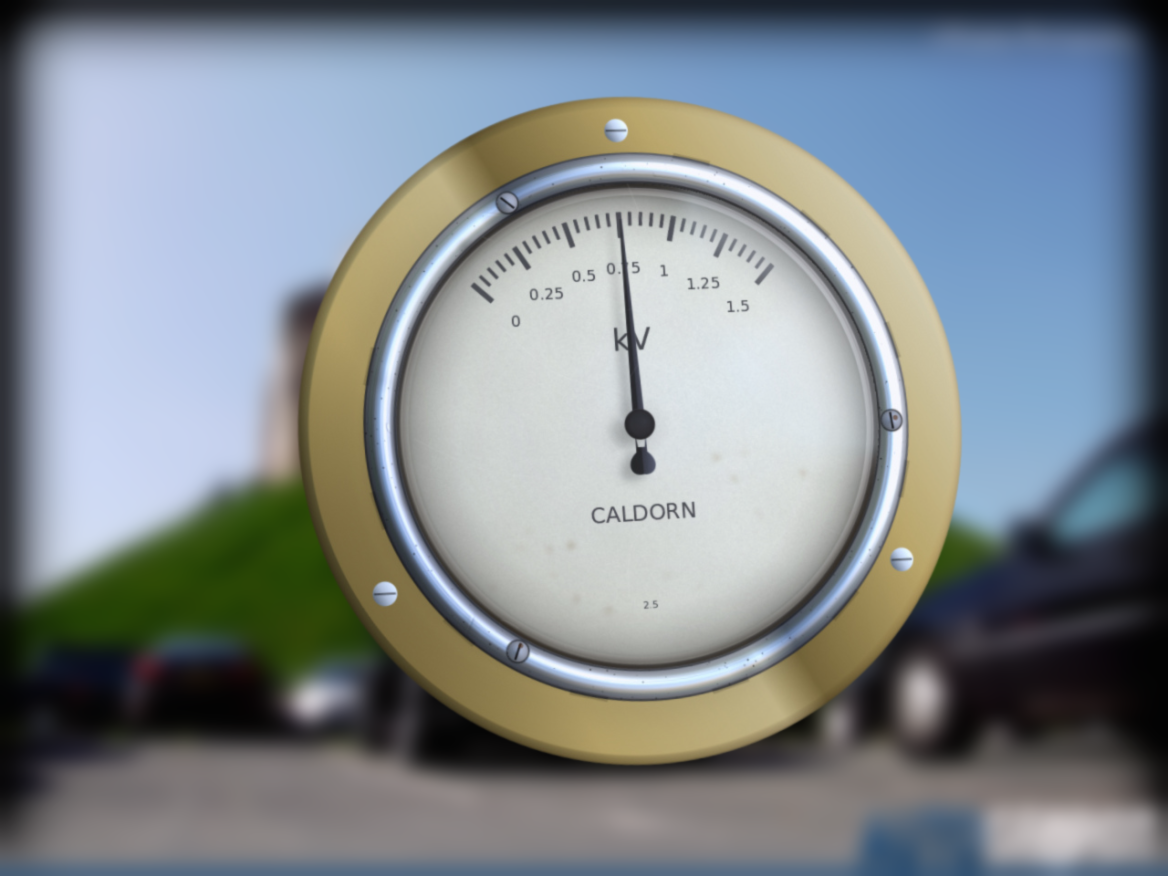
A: kV 0.75
